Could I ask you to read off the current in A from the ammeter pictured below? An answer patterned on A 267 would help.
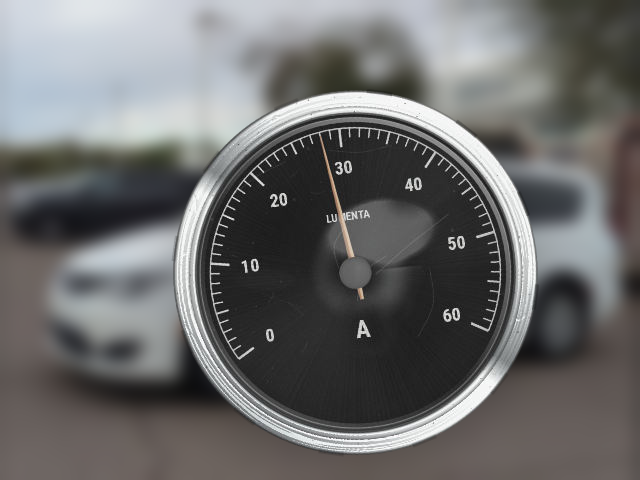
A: A 28
